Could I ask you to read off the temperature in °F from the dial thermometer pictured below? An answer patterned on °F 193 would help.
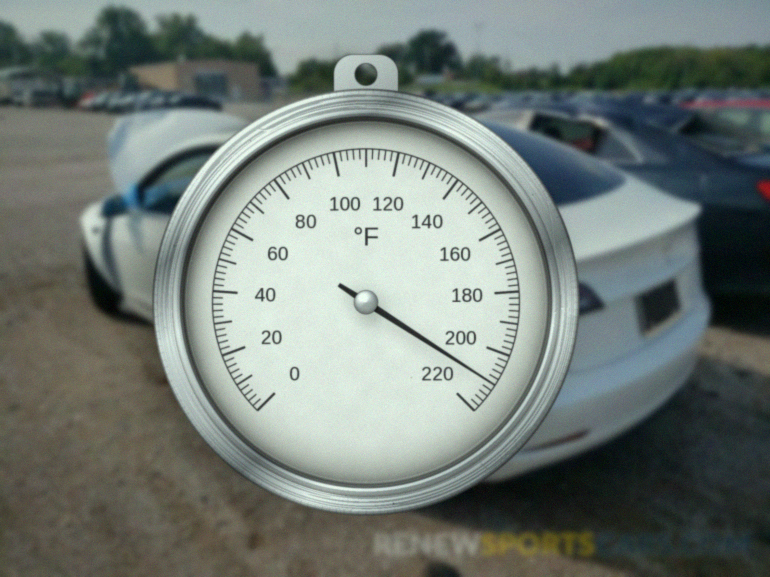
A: °F 210
